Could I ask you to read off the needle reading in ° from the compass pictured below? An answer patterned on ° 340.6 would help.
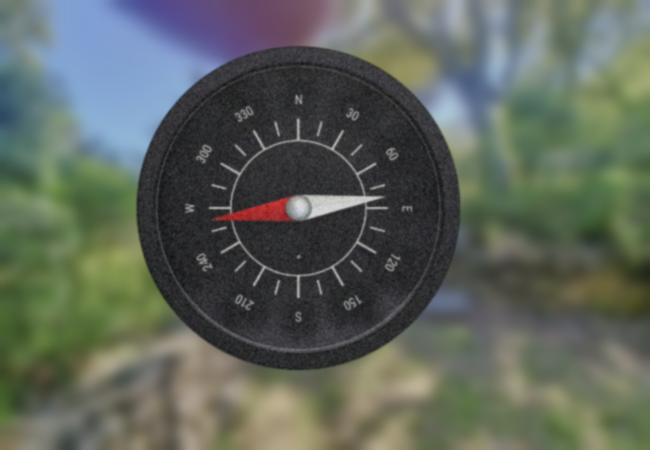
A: ° 262.5
